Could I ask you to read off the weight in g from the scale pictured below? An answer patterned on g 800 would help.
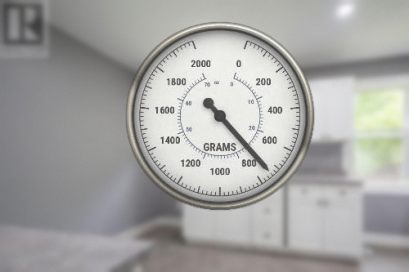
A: g 740
